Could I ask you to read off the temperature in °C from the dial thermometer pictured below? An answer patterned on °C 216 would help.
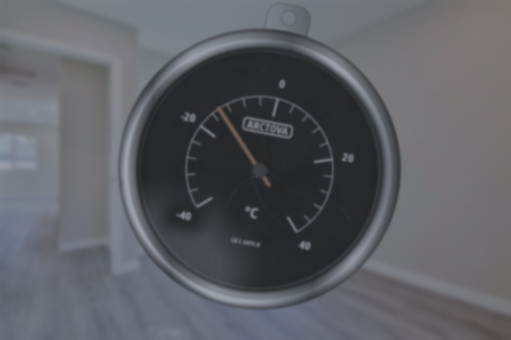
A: °C -14
